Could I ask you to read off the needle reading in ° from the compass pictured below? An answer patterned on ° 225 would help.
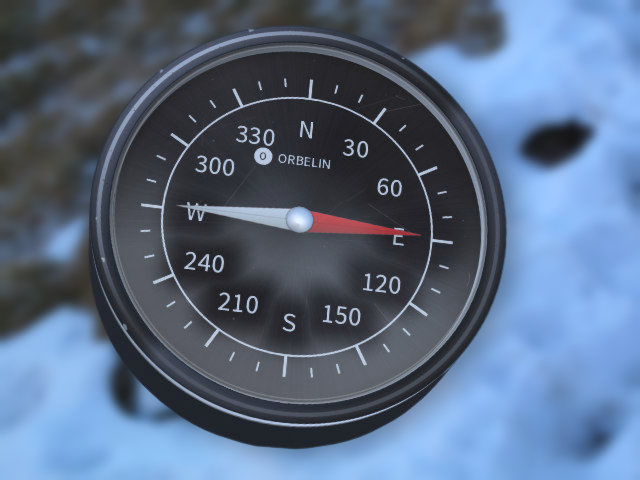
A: ° 90
